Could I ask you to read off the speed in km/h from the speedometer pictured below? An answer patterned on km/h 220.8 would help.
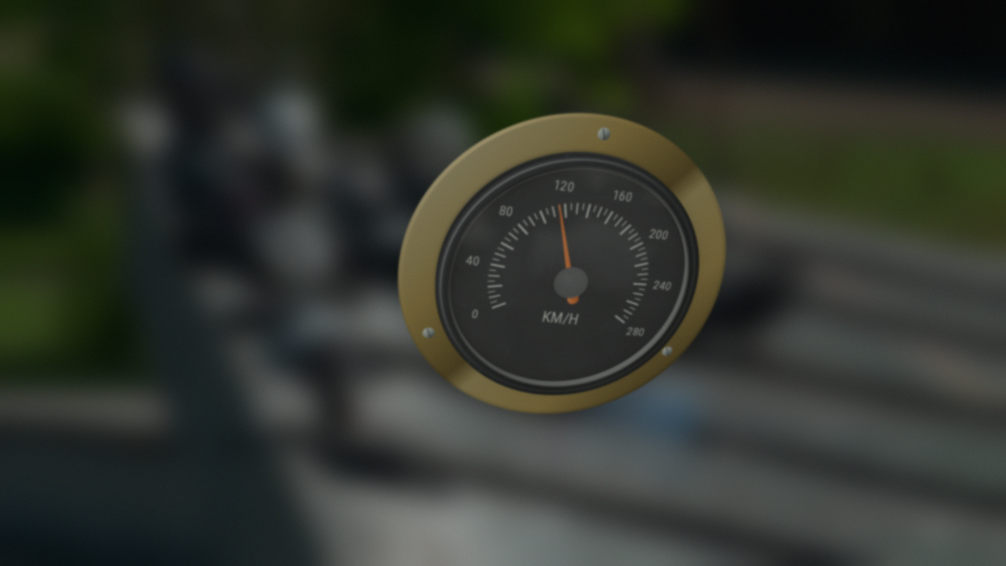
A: km/h 115
